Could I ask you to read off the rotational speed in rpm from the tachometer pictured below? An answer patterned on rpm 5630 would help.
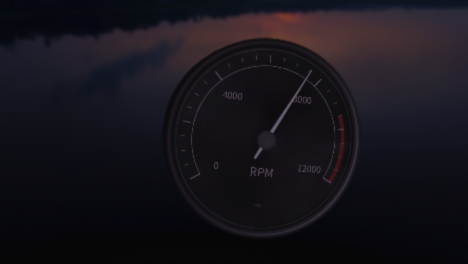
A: rpm 7500
